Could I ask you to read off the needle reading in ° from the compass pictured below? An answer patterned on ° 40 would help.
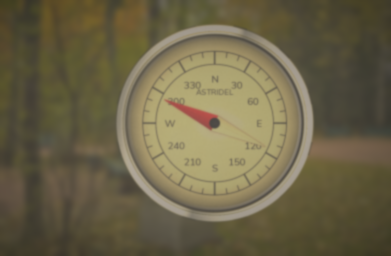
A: ° 295
